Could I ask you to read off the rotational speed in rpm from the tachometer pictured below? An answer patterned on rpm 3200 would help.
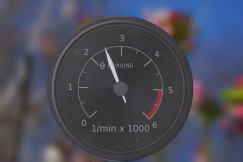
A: rpm 2500
